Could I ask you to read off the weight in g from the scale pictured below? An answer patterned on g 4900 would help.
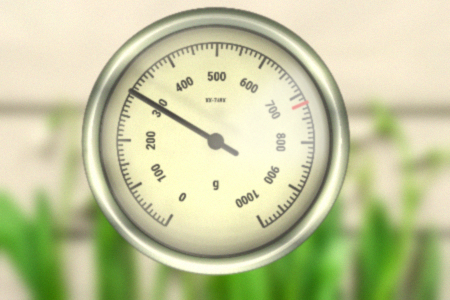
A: g 300
